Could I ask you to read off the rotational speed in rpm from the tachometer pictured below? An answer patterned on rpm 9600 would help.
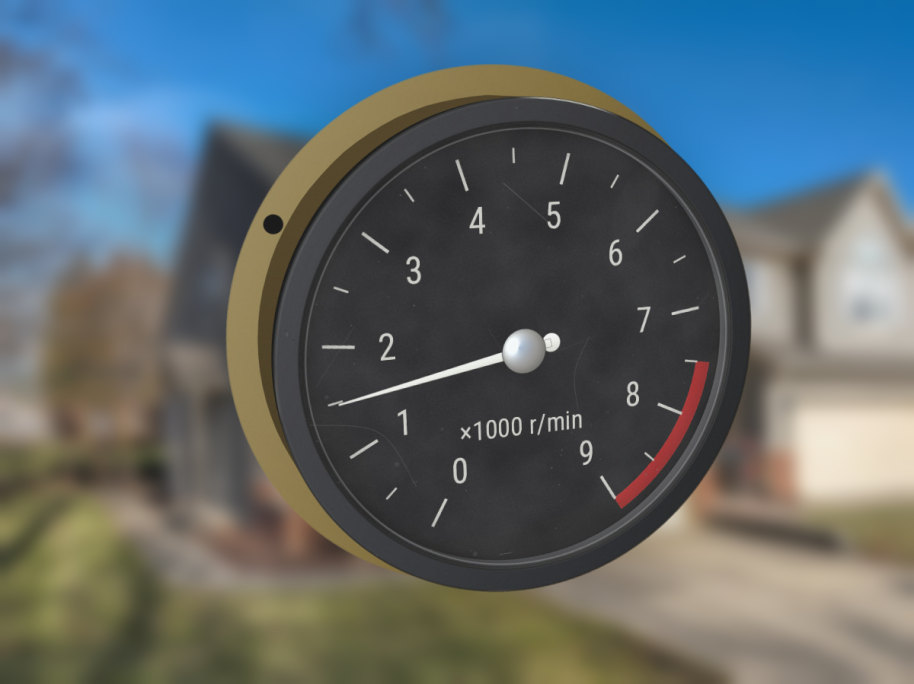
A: rpm 1500
